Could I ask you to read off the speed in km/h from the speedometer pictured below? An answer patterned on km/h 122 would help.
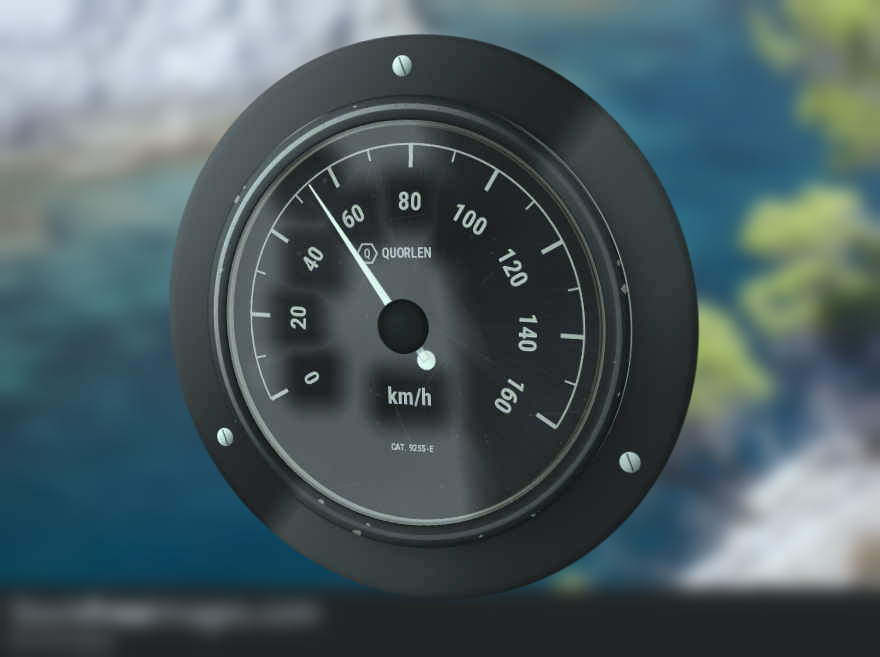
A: km/h 55
